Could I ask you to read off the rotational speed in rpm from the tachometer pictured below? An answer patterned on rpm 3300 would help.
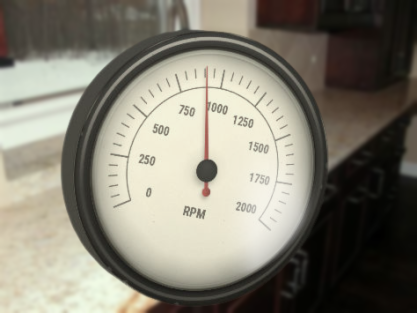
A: rpm 900
